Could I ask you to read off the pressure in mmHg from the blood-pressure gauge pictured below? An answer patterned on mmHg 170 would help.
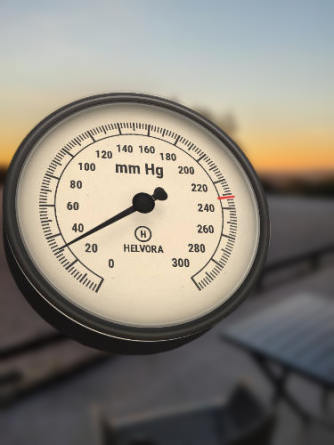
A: mmHg 30
